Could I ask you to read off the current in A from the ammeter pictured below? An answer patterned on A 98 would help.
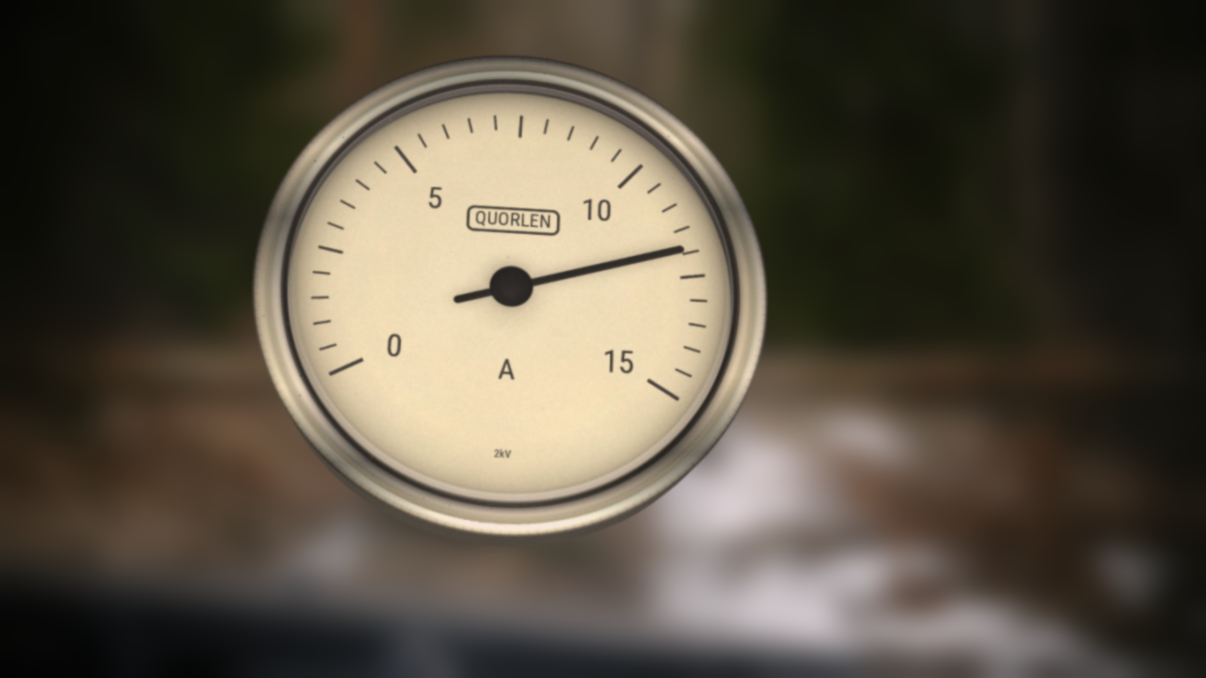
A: A 12
